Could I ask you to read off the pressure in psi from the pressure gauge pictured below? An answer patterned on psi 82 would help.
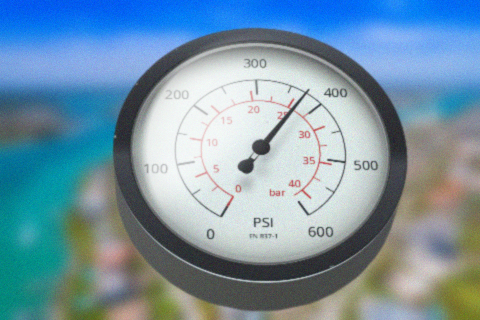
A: psi 375
